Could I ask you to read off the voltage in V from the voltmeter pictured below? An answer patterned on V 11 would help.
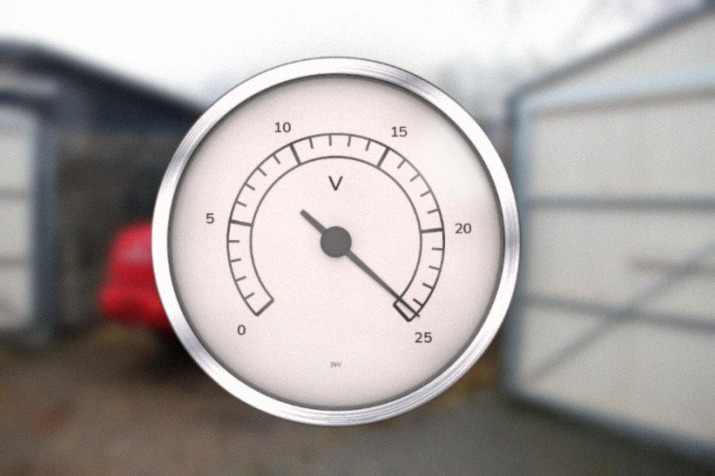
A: V 24.5
